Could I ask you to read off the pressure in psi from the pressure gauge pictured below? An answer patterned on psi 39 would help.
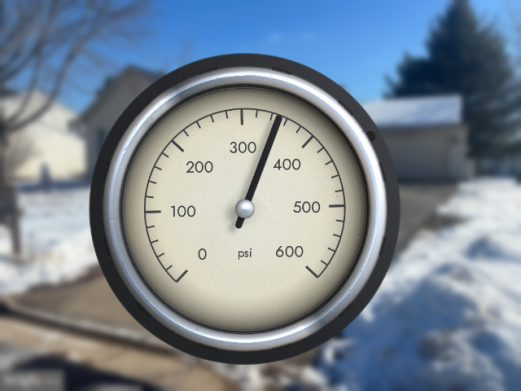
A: psi 350
